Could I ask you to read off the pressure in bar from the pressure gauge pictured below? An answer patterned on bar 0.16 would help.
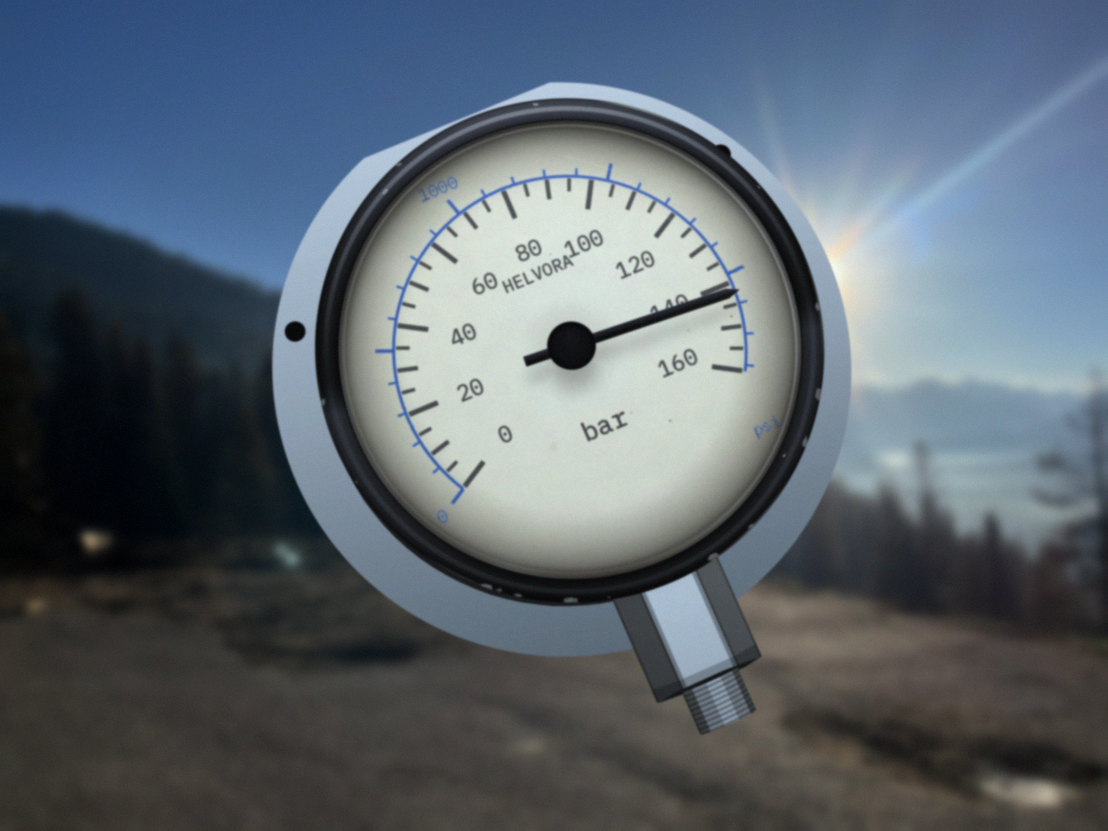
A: bar 142.5
